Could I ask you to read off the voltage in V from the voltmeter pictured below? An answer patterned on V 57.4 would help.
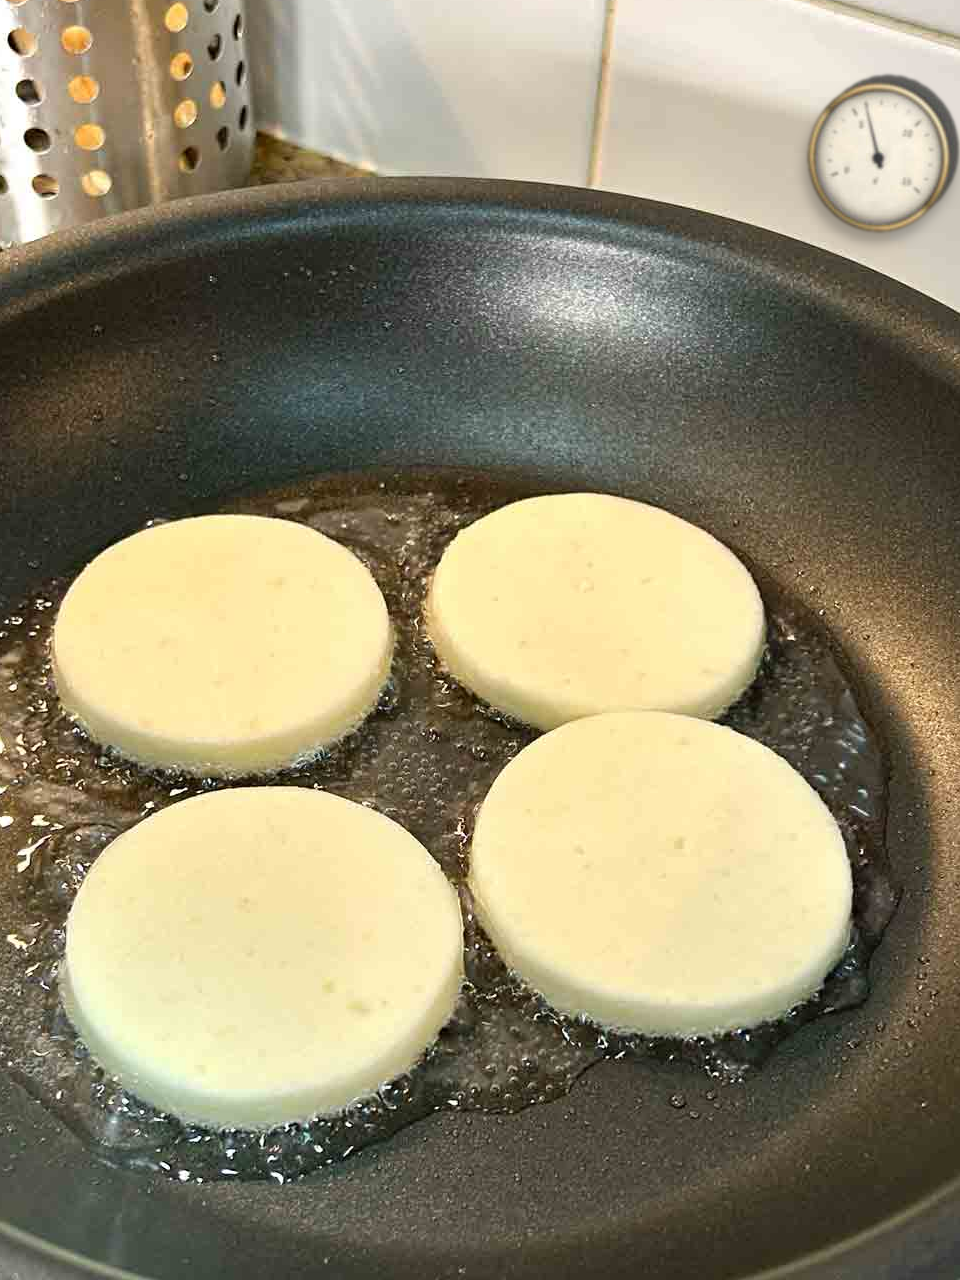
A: V 6
